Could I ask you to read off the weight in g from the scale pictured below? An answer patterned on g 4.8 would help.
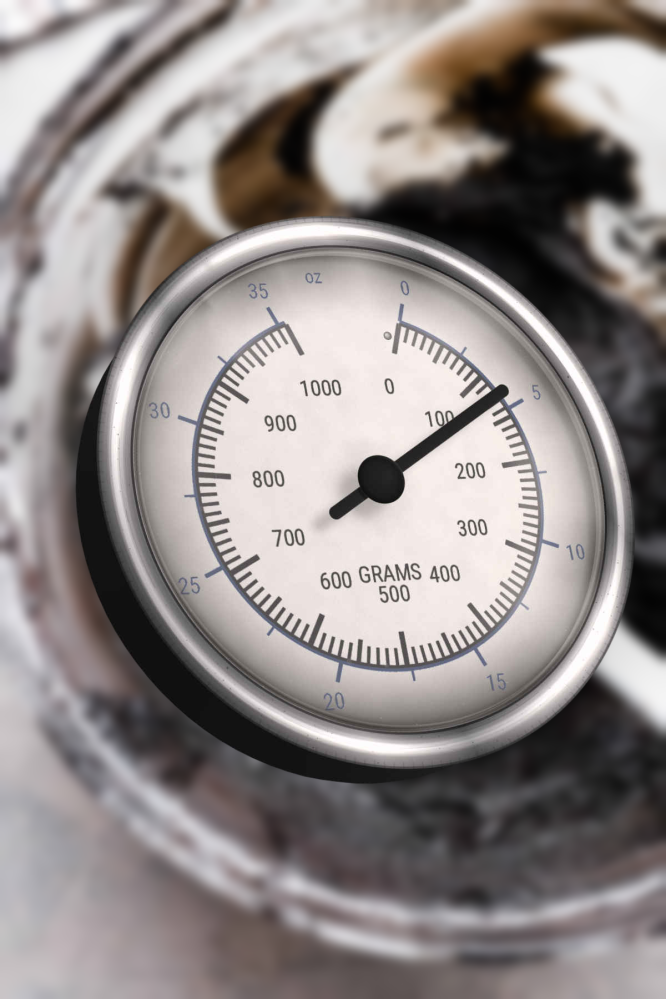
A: g 125
